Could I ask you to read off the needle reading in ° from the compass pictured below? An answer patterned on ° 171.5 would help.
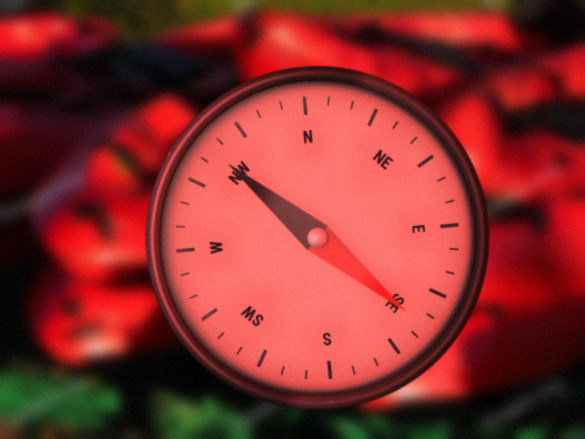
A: ° 135
